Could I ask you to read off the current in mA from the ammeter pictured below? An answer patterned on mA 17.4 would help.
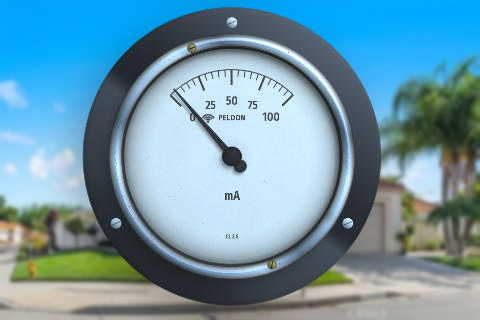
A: mA 5
